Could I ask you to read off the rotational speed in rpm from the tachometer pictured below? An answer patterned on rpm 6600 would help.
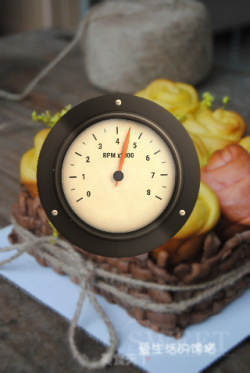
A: rpm 4500
